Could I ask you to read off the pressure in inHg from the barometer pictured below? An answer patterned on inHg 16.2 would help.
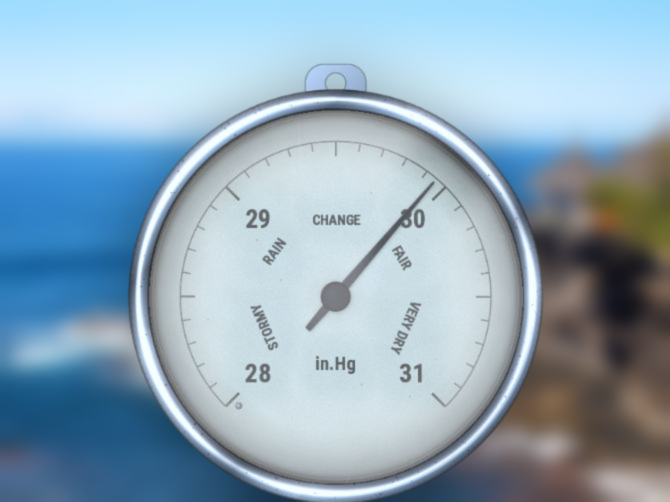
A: inHg 29.95
